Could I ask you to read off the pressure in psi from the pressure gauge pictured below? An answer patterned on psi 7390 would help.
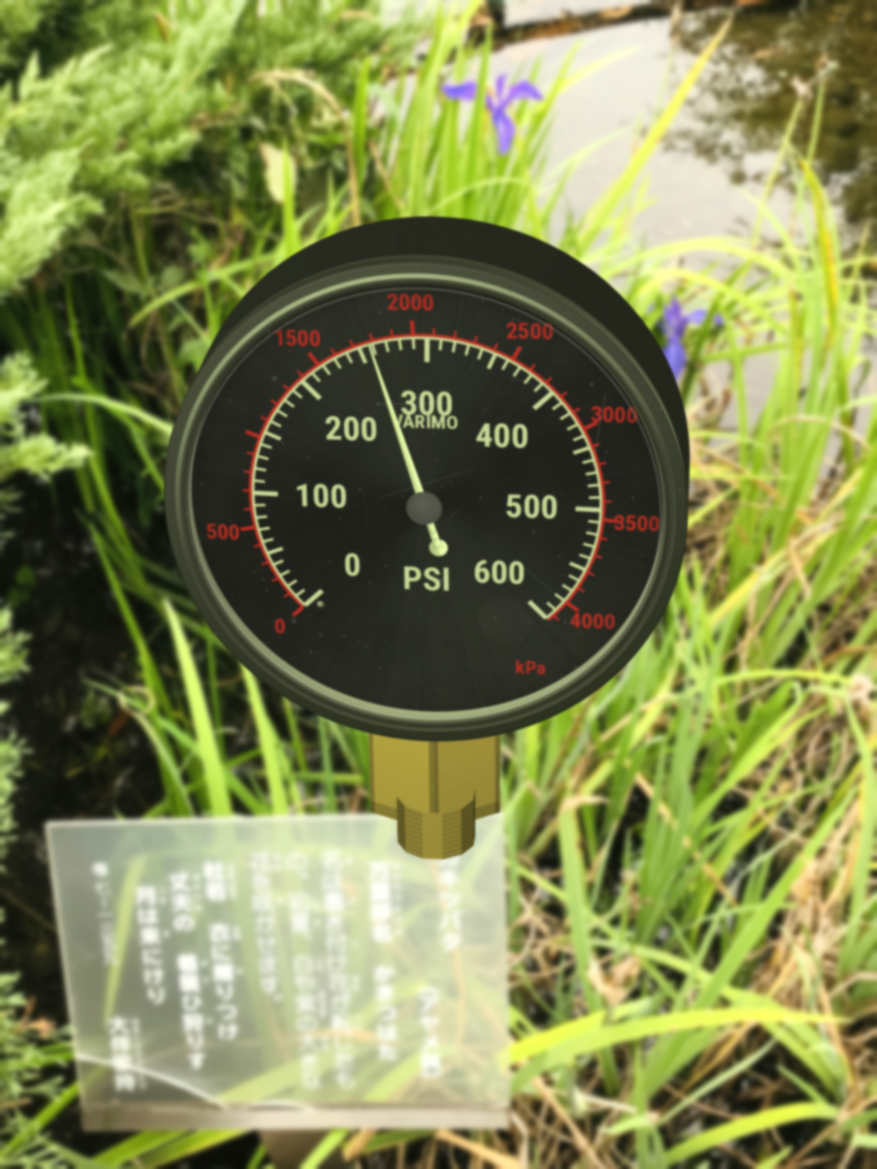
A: psi 260
